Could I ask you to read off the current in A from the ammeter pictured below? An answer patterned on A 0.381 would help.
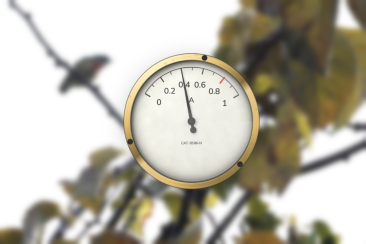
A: A 0.4
